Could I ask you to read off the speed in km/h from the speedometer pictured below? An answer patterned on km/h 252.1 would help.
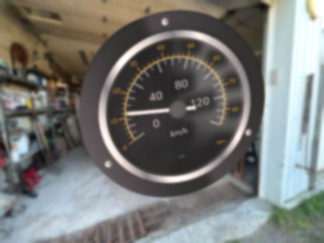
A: km/h 20
